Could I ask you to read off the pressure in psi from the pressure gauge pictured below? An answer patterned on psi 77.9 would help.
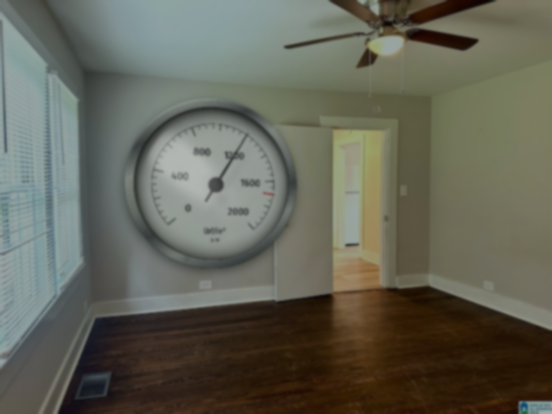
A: psi 1200
